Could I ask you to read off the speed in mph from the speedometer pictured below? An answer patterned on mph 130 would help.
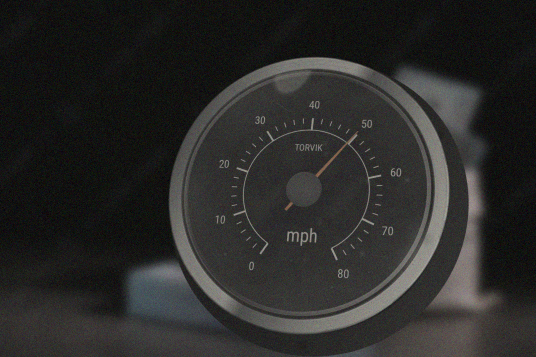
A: mph 50
